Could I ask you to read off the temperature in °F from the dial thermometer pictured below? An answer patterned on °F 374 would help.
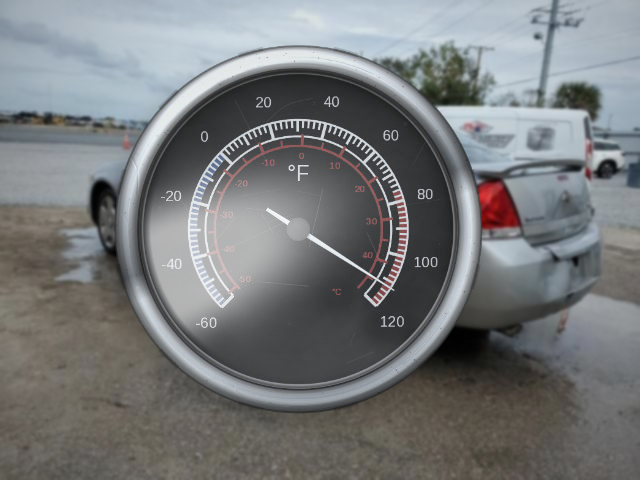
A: °F 112
